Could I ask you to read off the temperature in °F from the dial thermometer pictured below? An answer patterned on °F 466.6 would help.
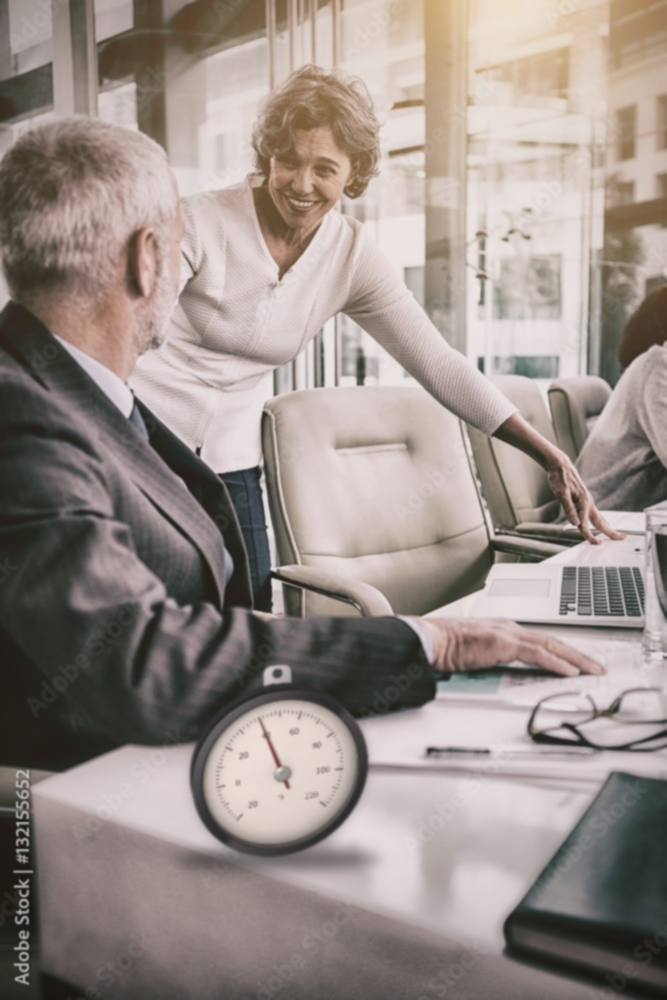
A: °F 40
